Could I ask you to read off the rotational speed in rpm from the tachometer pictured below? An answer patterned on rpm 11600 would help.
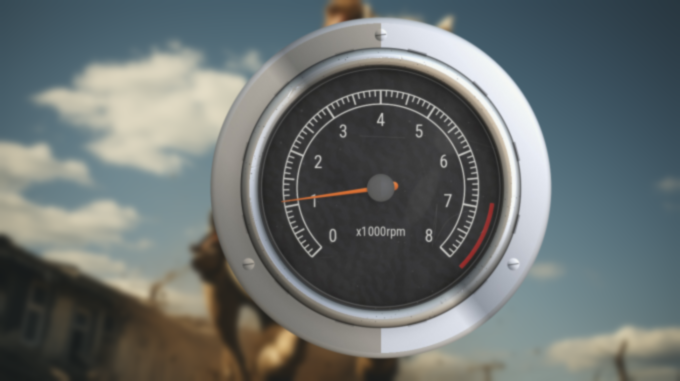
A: rpm 1100
